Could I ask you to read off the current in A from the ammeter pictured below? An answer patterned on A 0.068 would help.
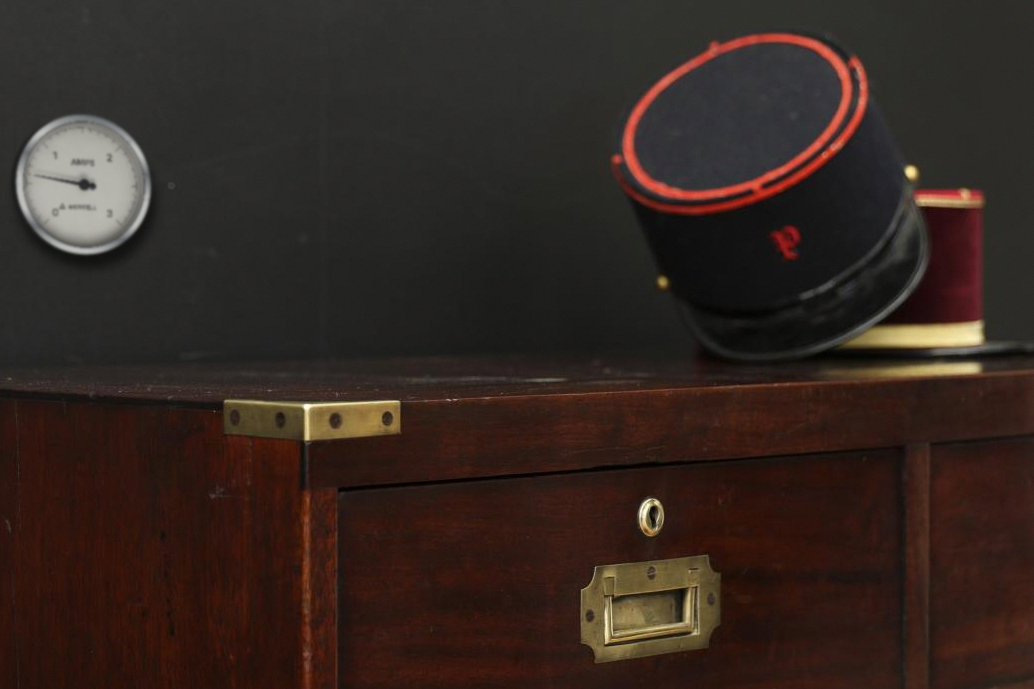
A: A 0.6
